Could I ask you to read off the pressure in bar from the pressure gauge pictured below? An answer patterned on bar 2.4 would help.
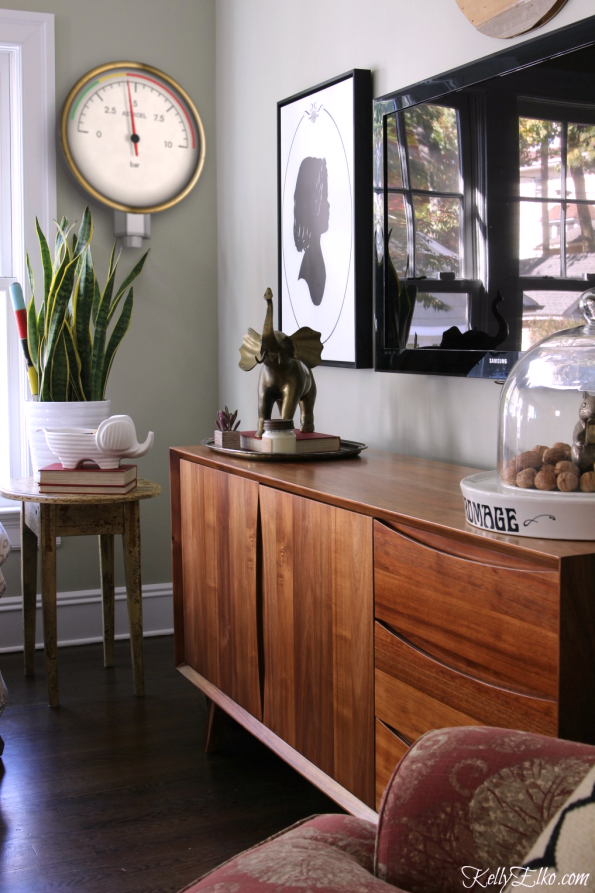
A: bar 4.5
